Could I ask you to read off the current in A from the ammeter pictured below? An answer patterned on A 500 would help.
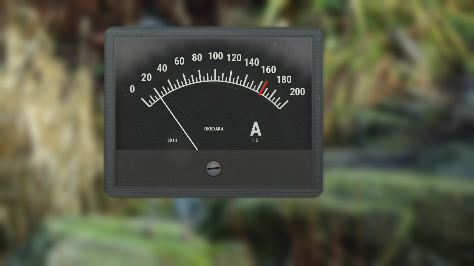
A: A 20
